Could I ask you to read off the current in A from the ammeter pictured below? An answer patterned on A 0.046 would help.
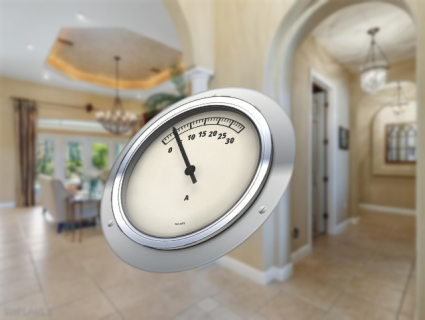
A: A 5
